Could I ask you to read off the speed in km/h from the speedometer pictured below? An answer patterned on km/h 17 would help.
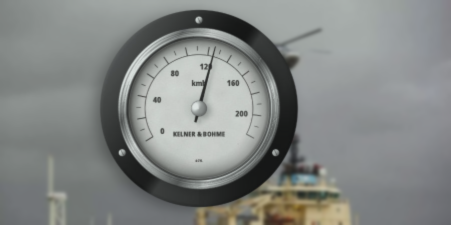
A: km/h 125
